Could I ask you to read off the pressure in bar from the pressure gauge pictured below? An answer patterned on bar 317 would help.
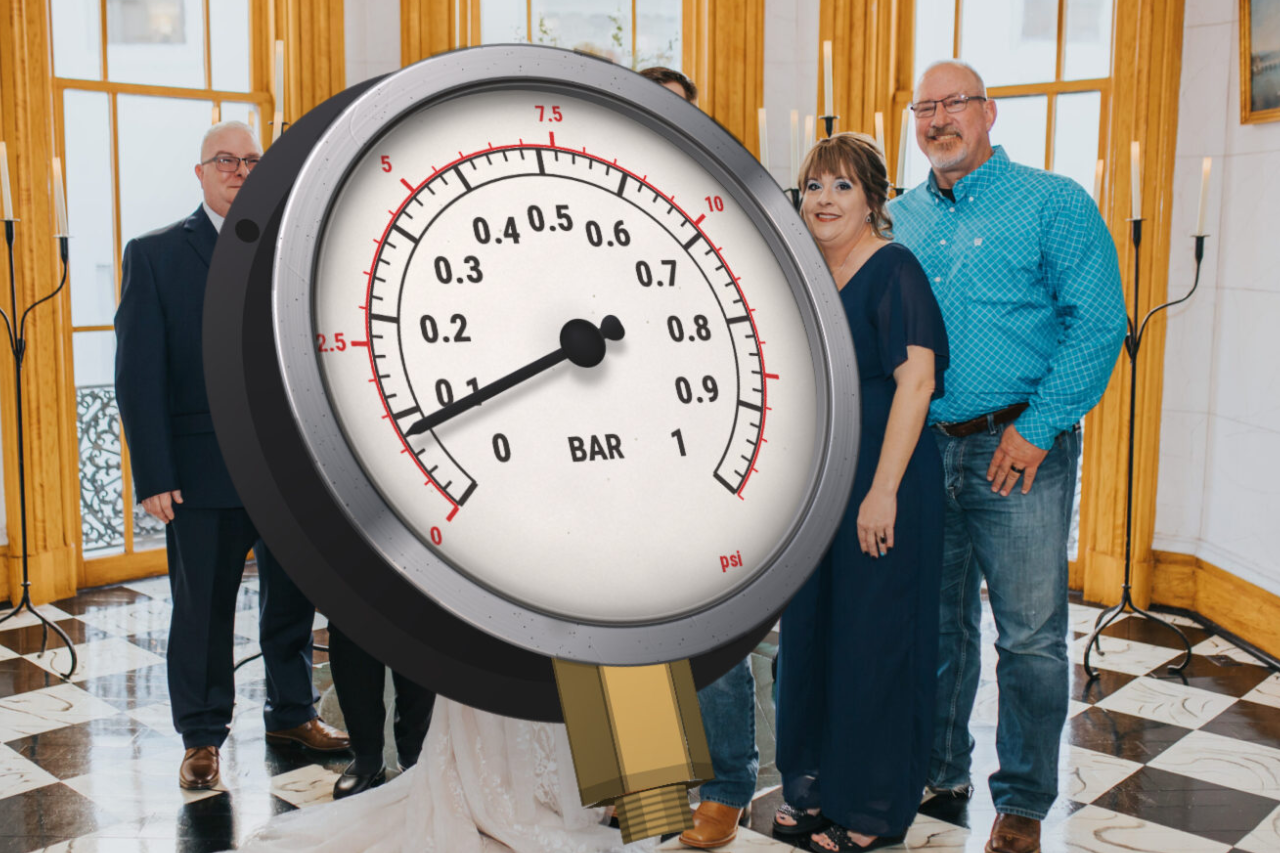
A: bar 0.08
